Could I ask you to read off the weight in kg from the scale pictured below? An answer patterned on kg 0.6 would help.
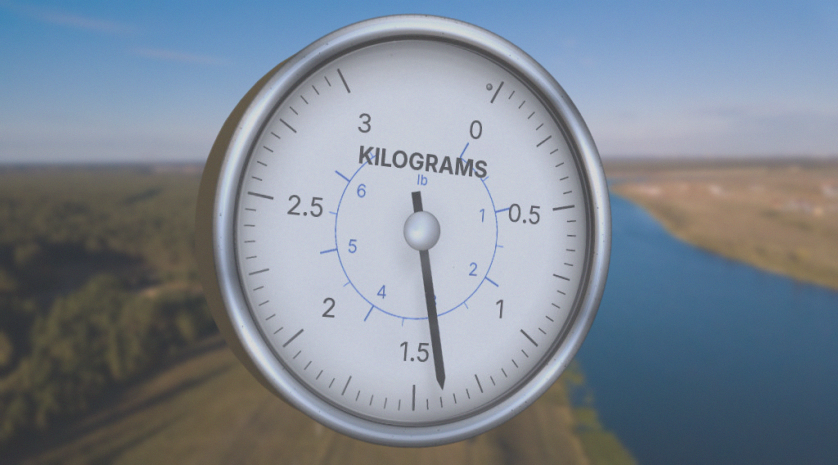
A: kg 1.4
